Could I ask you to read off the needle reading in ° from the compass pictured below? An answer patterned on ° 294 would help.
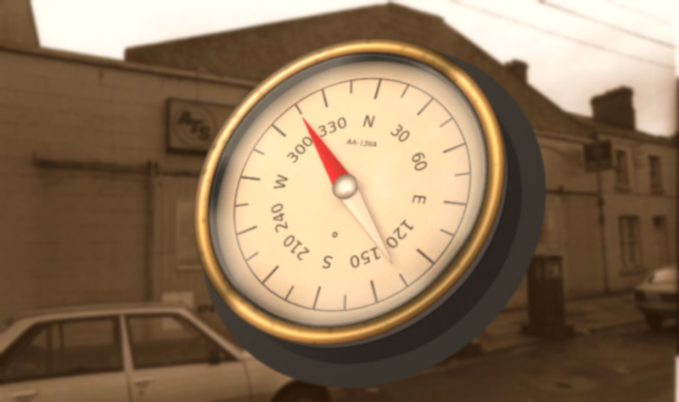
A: ° 315
